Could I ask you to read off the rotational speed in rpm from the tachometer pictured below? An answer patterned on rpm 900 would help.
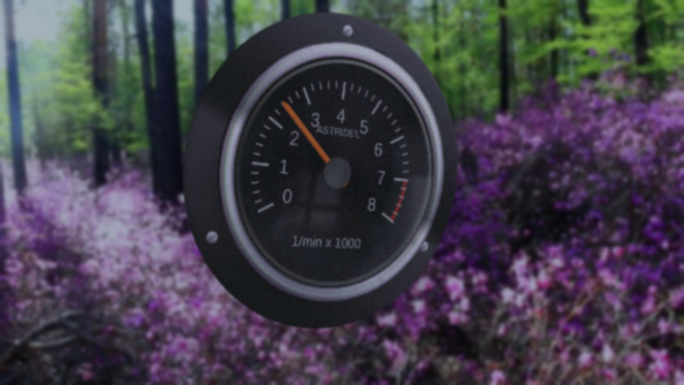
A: rpm 2400
